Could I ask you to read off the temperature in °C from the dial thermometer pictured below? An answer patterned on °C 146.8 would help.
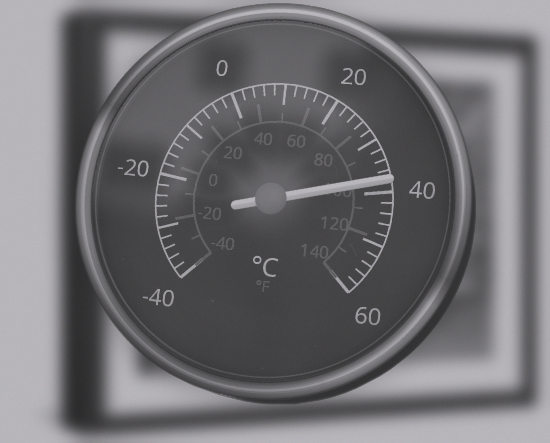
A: °C 38
